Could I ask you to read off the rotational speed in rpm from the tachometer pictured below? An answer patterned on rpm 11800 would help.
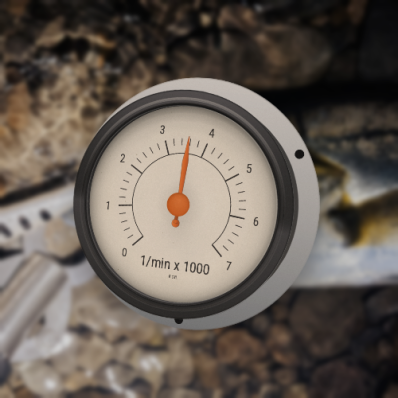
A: rpm 3600
